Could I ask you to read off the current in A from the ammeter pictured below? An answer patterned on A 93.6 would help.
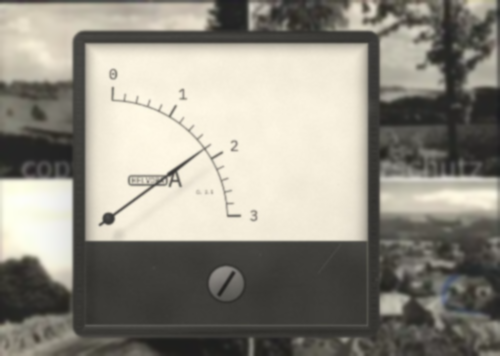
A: A 1.8
